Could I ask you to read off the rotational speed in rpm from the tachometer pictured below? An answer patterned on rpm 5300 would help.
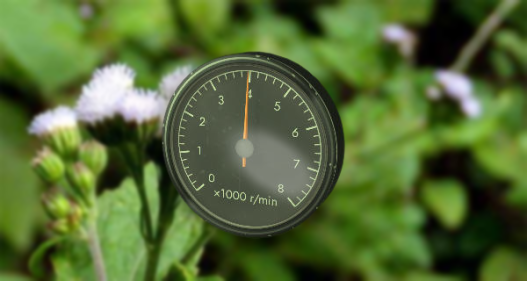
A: rpm 4000
